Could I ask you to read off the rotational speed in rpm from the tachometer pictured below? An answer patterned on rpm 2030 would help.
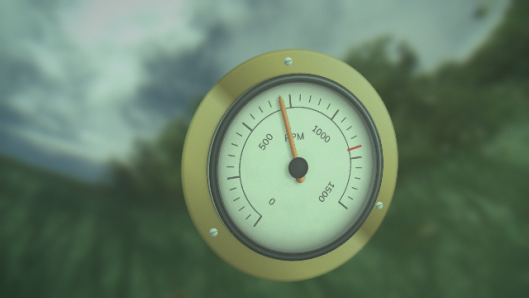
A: rpm 700
